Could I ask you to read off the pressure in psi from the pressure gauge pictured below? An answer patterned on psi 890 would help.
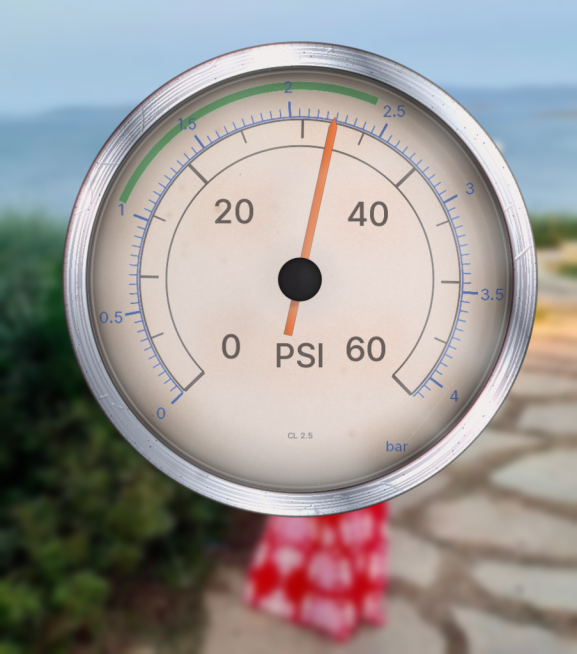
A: psi 32.5
